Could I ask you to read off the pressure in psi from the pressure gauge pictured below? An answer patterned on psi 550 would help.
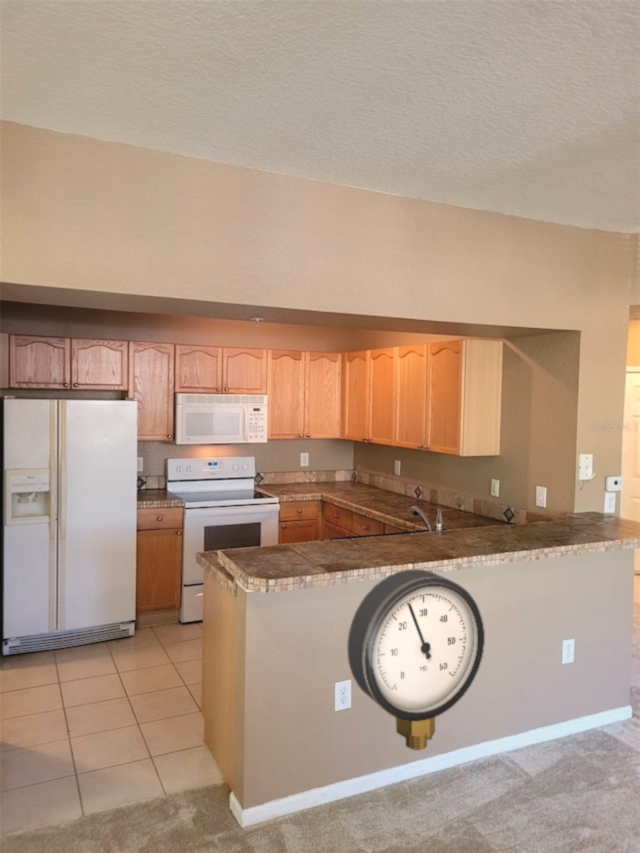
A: psi 25
